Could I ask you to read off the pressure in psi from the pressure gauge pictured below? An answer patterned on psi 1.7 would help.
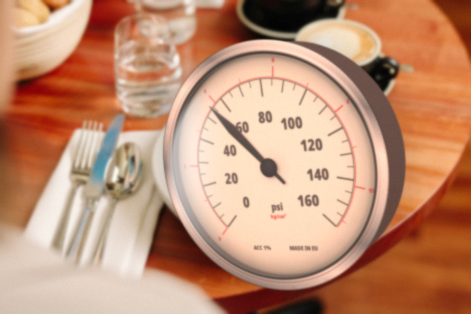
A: psi 55
